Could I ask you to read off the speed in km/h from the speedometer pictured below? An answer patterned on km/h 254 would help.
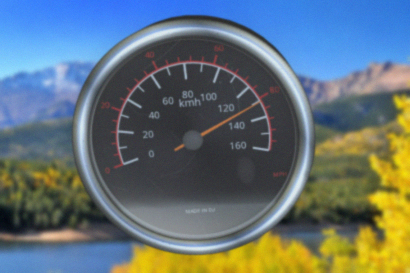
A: km/h 130
